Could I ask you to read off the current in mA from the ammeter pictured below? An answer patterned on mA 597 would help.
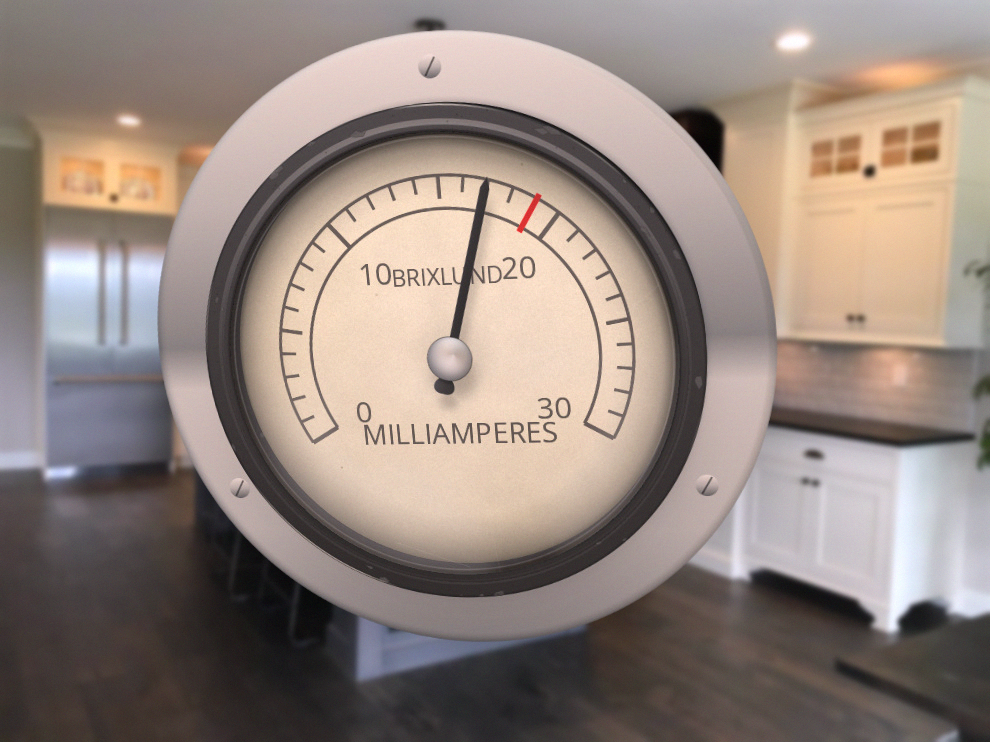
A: mA 17
